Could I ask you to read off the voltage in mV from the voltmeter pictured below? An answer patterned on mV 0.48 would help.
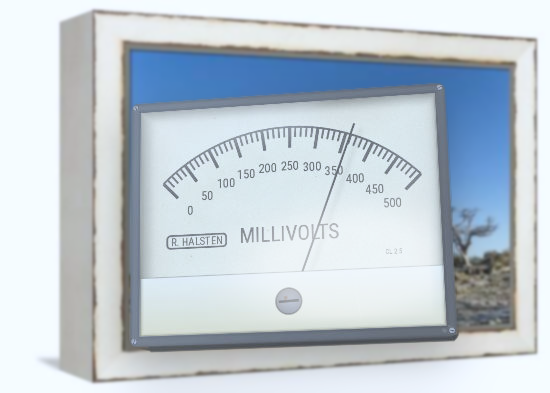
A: mV 360
